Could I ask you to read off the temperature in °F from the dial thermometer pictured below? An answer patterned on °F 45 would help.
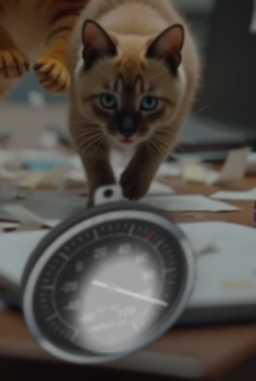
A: °F 100
